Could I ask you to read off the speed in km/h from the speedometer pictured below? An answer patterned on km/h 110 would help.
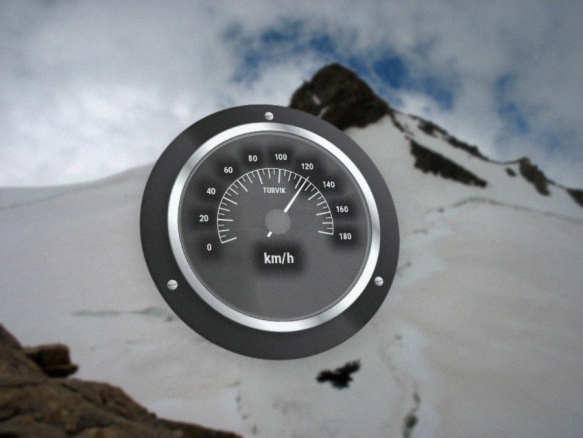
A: km/h 125
